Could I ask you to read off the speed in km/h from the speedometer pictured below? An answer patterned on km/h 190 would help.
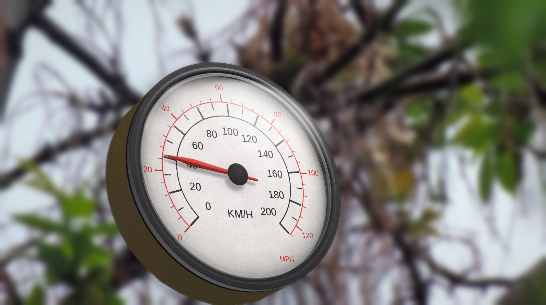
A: km/h 40
